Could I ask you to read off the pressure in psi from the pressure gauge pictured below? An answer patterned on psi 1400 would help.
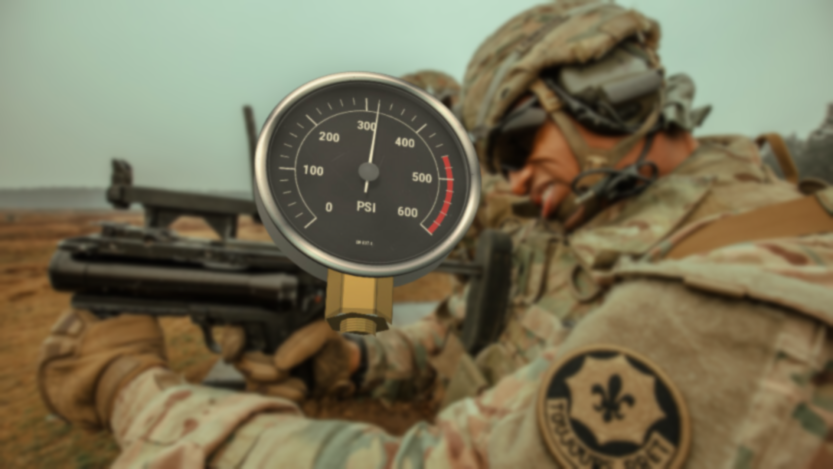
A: psi 320
